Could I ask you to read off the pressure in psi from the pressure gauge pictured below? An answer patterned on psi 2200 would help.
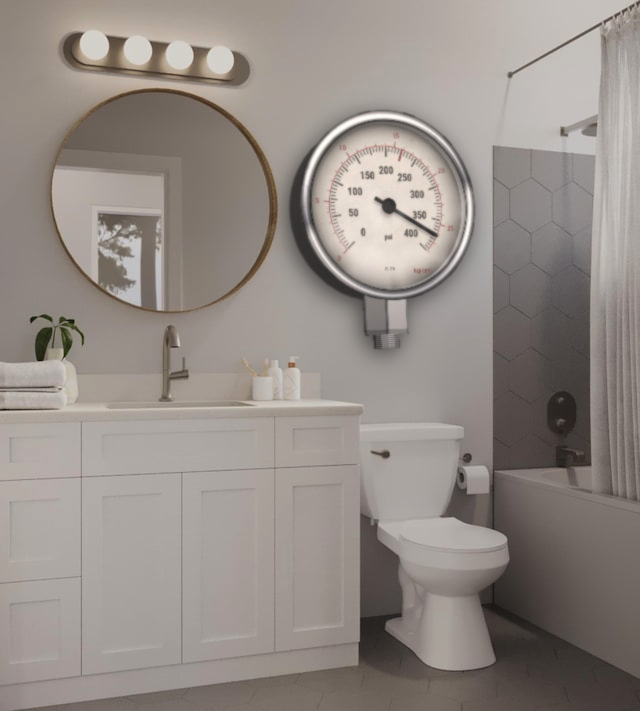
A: psi 375
